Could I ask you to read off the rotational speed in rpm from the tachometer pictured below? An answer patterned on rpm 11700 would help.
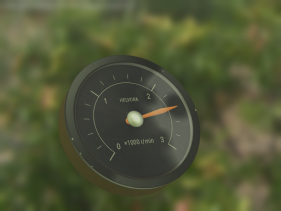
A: rpm 2400
